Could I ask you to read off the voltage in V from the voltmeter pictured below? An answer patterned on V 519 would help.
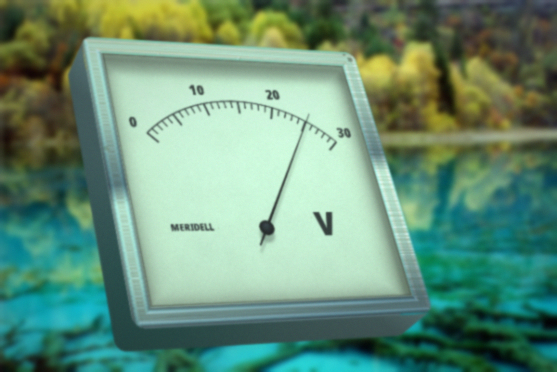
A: V 25
